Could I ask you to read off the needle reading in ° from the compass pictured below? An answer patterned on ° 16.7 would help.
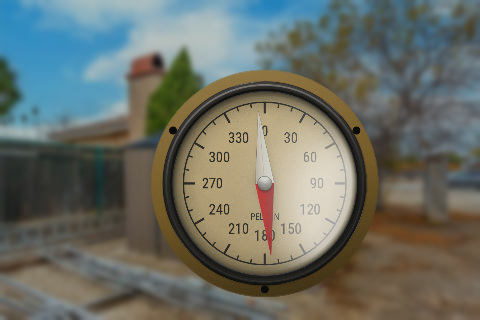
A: ° 175
